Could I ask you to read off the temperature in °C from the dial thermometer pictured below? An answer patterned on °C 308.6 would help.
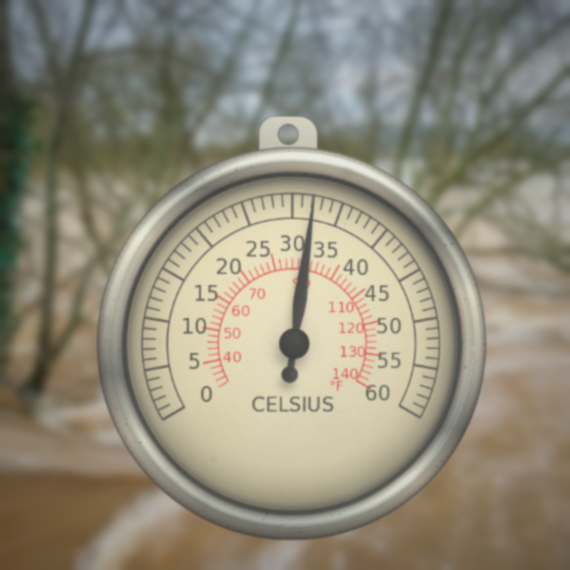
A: °C 32
